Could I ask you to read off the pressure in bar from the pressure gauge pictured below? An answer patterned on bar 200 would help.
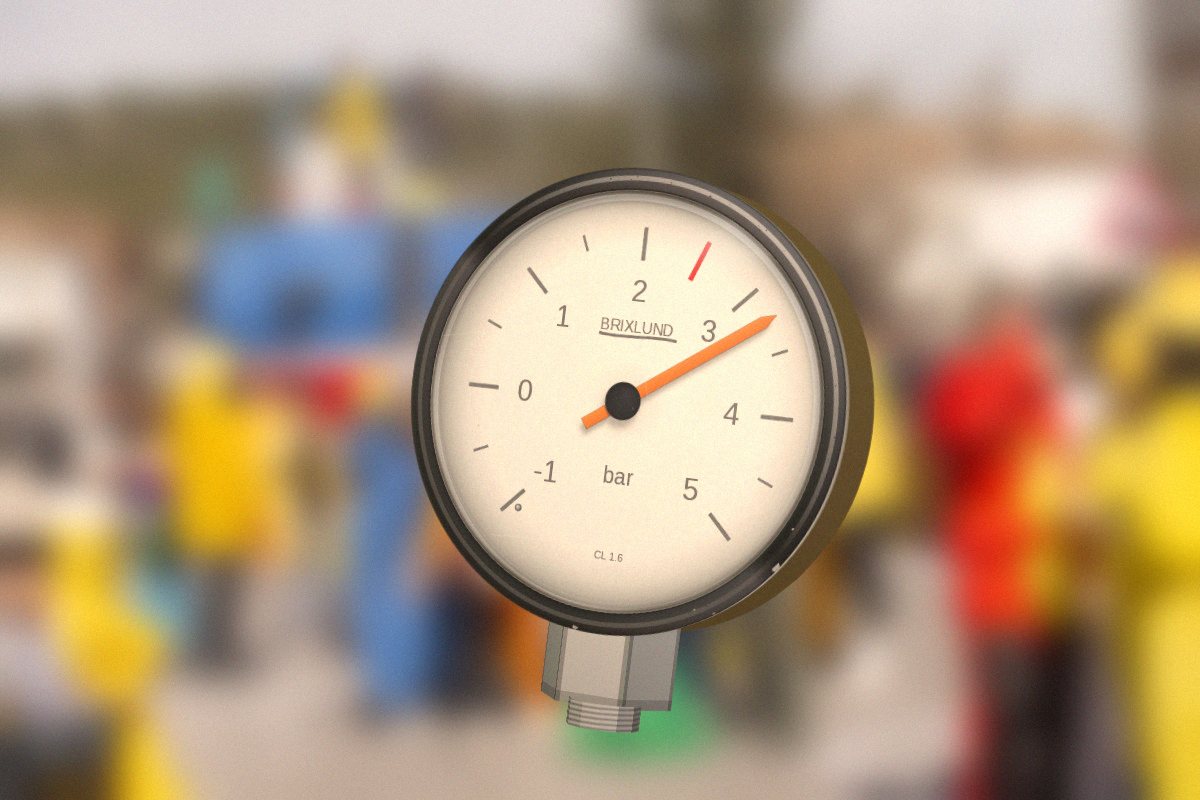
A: bar 3.25
